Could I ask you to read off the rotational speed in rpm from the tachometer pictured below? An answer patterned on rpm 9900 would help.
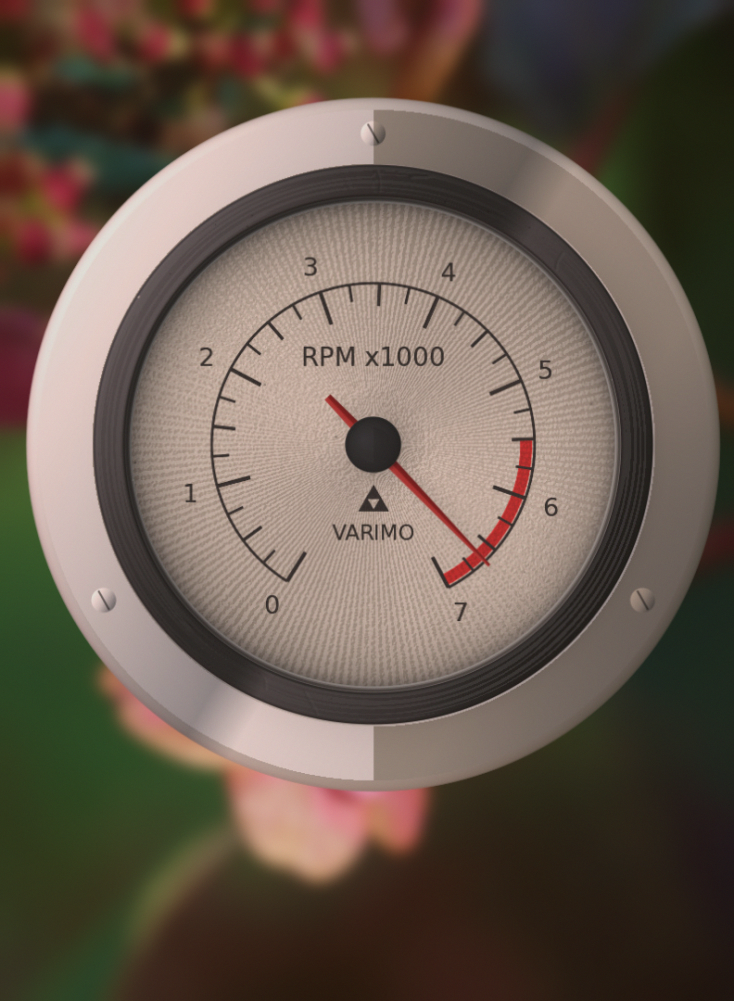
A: rpm 6625
